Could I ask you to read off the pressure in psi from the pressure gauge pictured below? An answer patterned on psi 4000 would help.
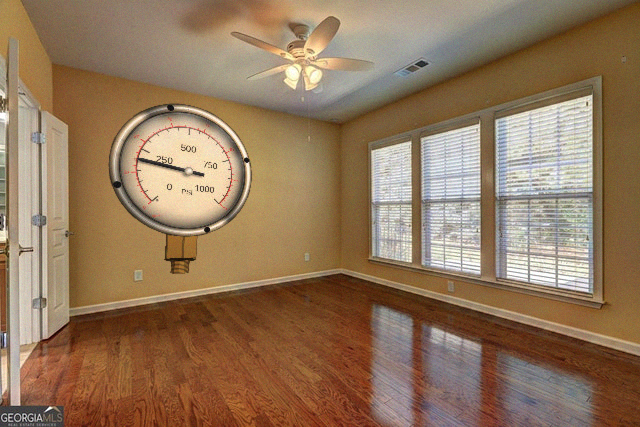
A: psi 200
